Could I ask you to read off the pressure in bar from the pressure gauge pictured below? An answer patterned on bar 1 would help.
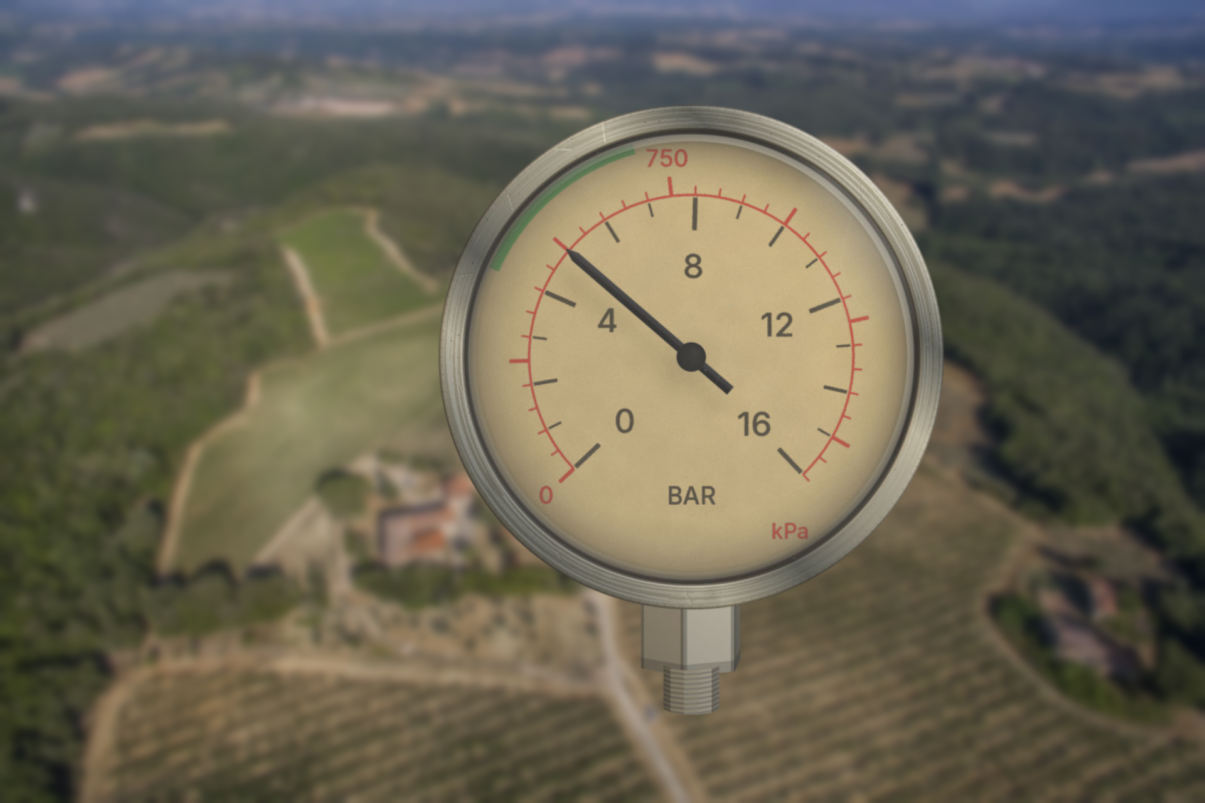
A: bar 5
